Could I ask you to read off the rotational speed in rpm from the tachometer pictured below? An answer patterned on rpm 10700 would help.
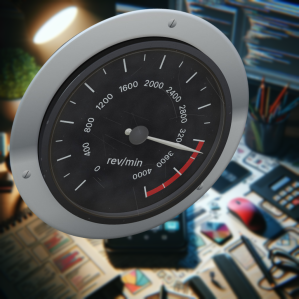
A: rpm 3300
